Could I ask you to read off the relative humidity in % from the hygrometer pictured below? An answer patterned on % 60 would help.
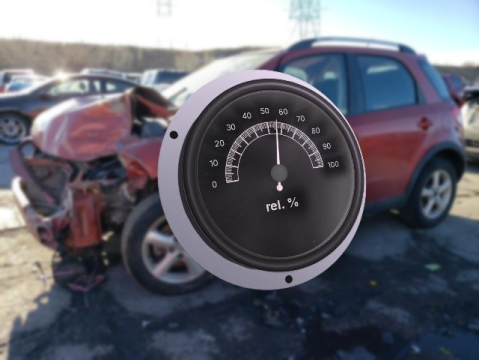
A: % 55
